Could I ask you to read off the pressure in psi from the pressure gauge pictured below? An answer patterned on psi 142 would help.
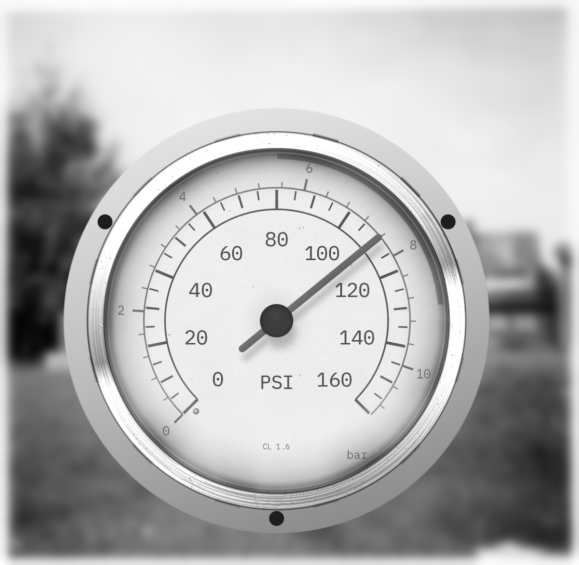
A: psi 110
